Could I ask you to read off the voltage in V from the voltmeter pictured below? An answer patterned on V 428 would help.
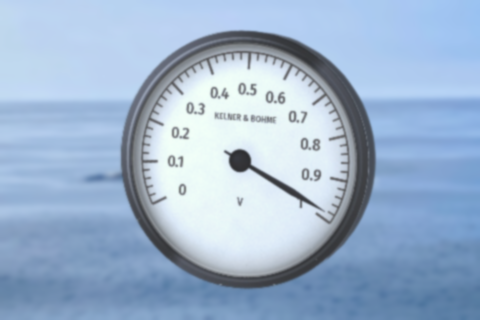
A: V 0.98
